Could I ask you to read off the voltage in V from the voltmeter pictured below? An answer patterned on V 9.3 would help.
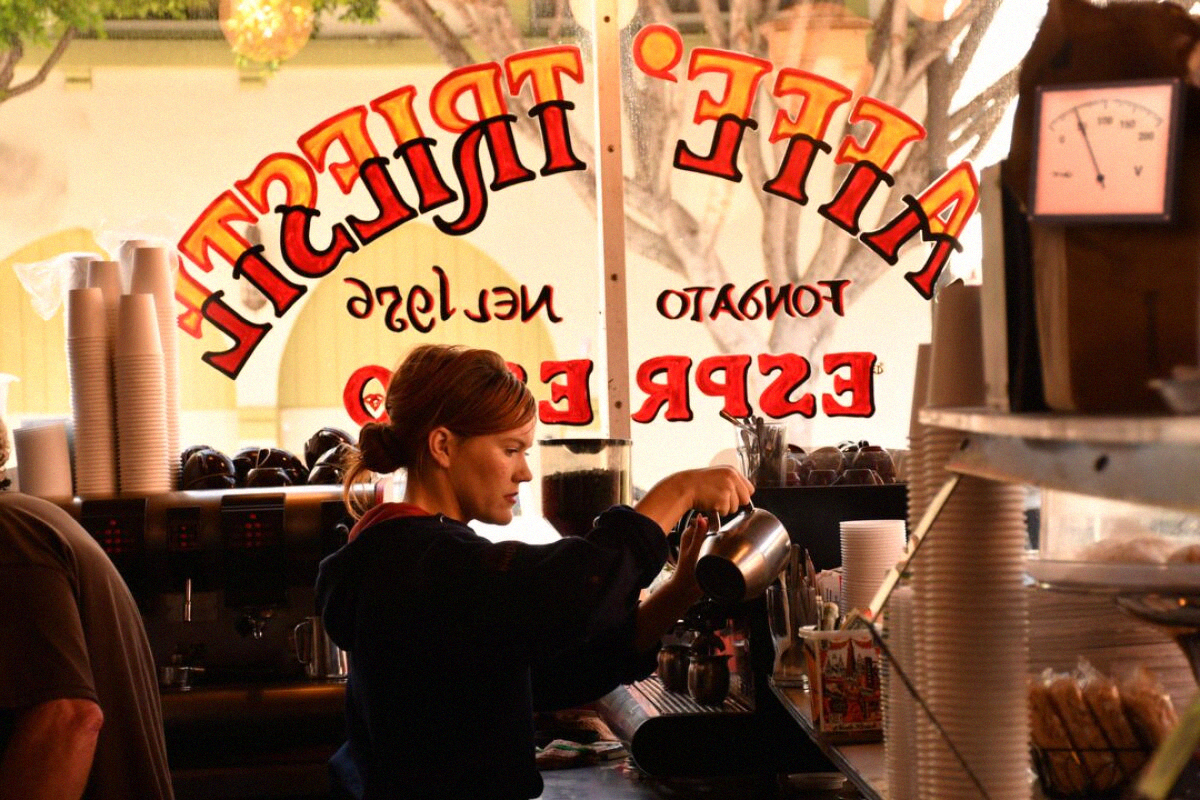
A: V 50
